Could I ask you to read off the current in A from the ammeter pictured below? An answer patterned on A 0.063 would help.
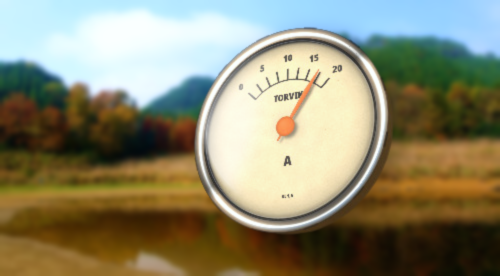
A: A 17.5
